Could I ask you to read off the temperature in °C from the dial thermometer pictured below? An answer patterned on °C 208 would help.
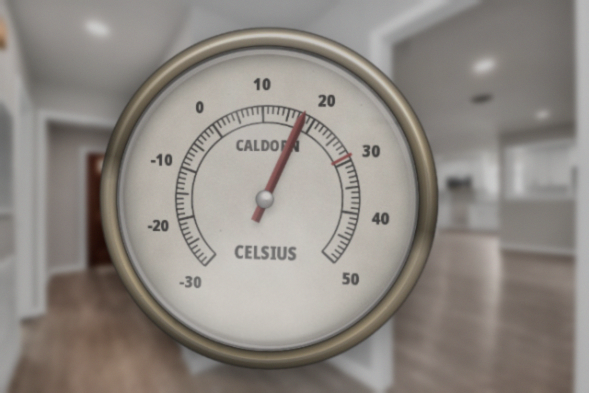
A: °C 18
